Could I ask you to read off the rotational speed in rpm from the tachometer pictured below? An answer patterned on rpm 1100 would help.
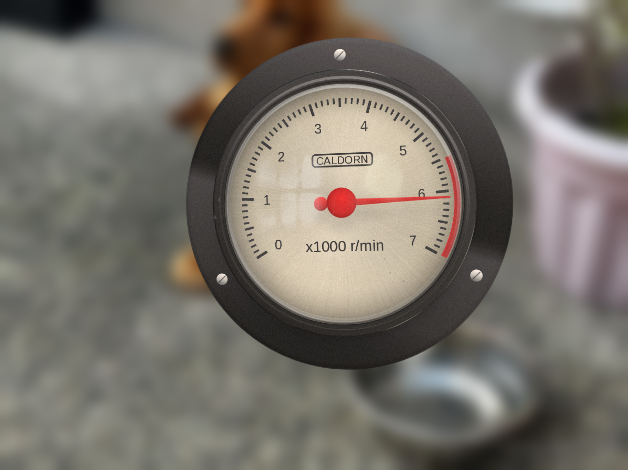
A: rpm 6100
